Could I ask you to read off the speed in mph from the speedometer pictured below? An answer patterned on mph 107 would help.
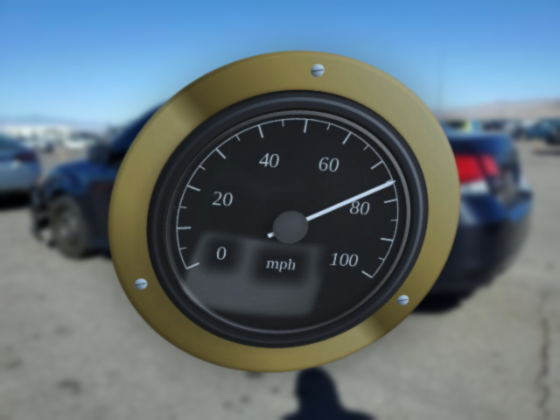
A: mph 75
